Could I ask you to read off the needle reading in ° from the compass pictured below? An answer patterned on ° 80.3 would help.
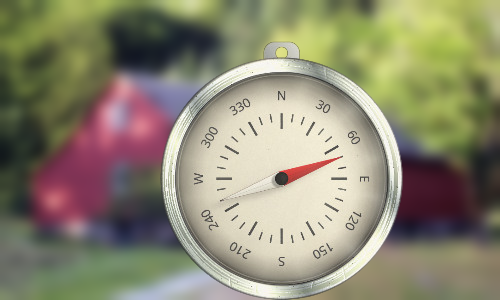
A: ° 70
